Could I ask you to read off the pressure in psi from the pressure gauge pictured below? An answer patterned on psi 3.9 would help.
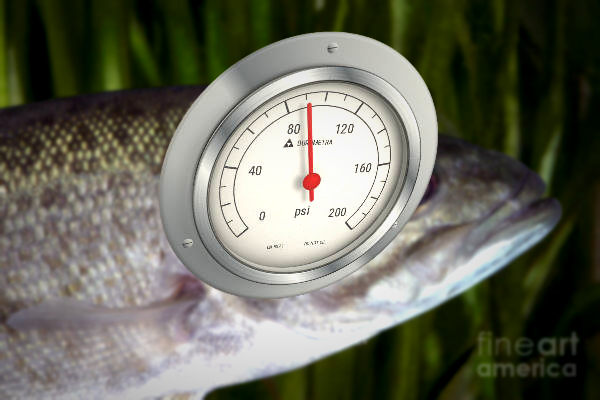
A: psi 90
